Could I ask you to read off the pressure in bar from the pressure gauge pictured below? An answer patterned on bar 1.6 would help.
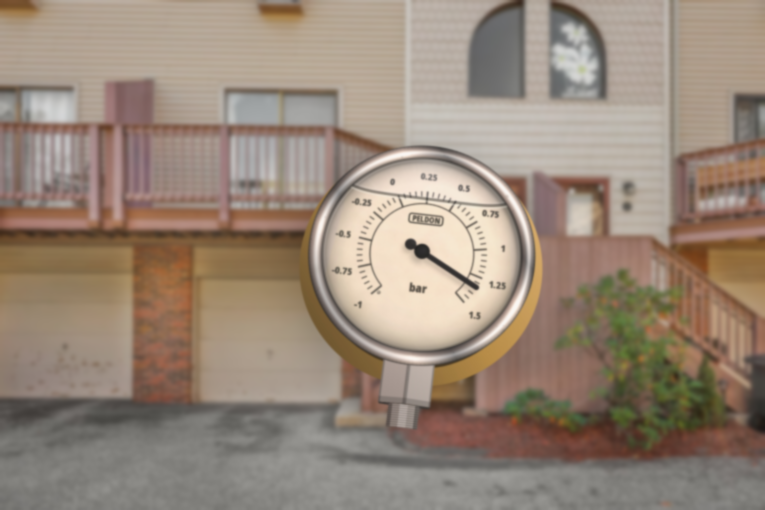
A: bar 1.35
